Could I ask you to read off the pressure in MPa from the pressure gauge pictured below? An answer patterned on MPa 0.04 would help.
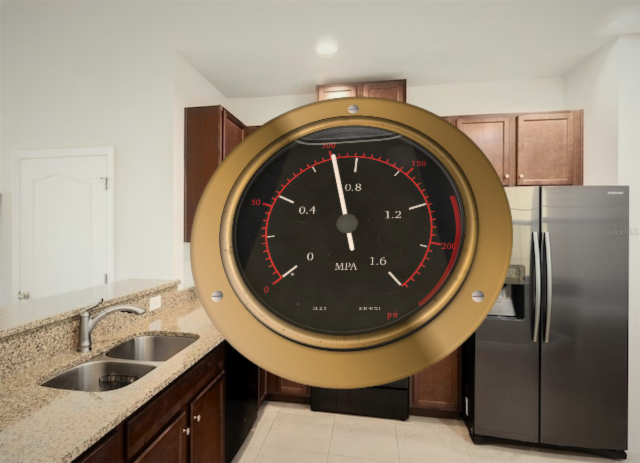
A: MPa 0.7
